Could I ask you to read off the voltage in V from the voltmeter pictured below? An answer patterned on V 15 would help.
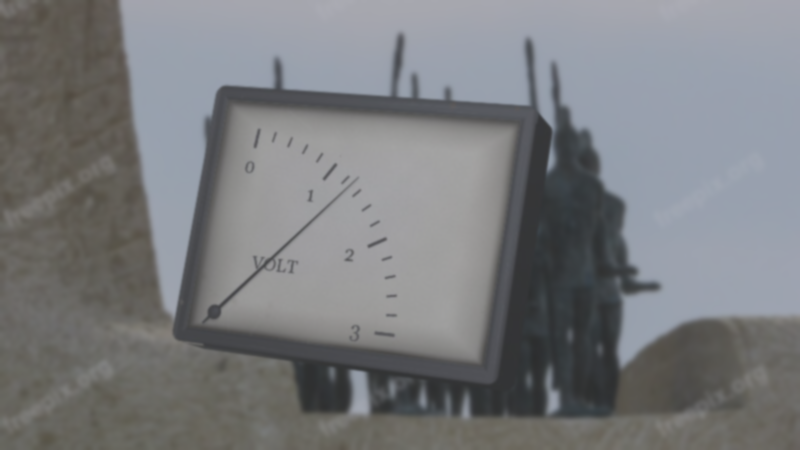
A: V 1.3
